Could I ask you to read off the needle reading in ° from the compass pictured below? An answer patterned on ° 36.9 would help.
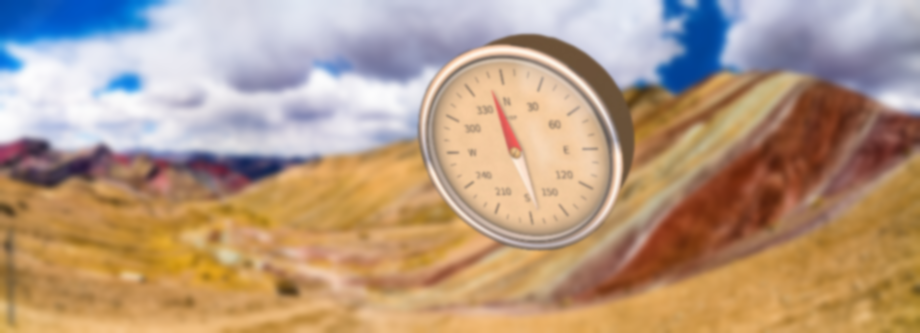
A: ° 350
